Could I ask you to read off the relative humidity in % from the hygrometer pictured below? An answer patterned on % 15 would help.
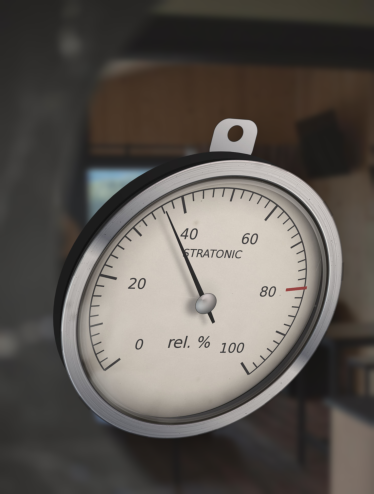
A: % 36
